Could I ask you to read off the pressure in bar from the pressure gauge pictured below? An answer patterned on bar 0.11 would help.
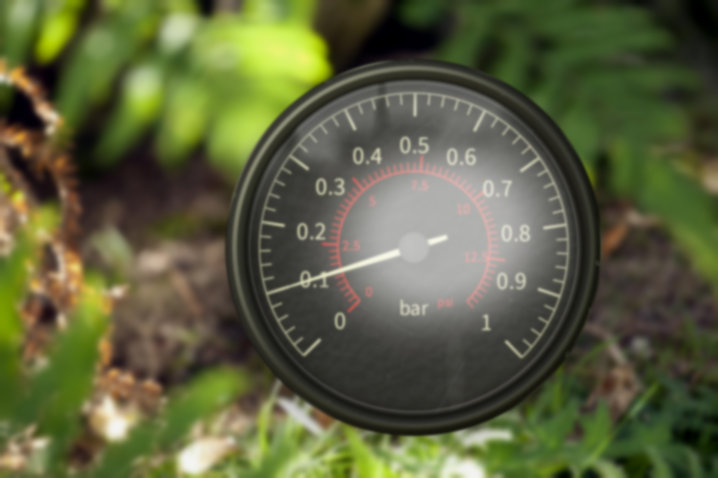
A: bar 0.1
